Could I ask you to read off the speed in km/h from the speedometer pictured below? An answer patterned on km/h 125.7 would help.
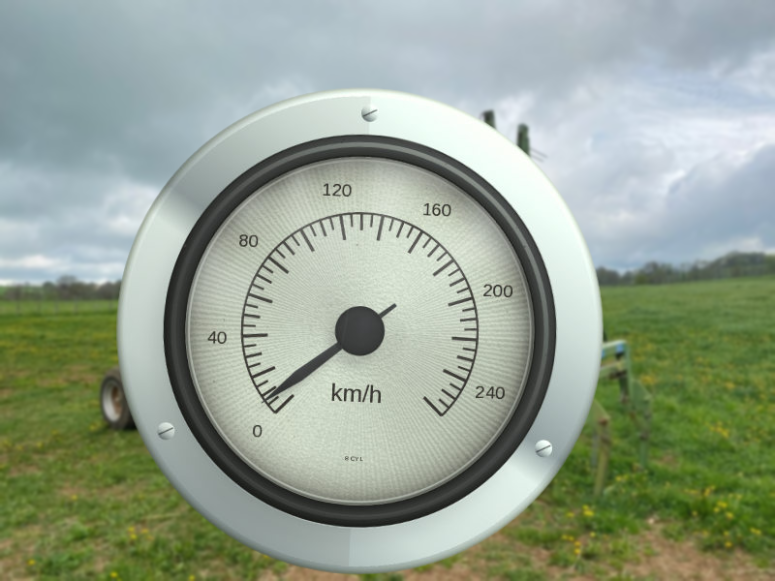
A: km/h 7.5
